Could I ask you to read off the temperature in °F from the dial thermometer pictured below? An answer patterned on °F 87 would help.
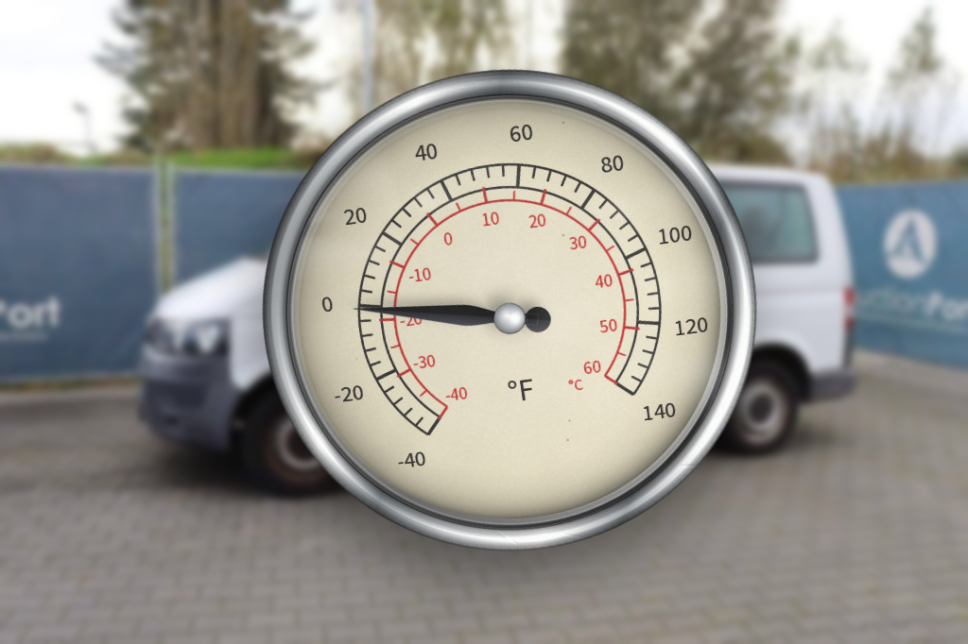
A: °F 0
